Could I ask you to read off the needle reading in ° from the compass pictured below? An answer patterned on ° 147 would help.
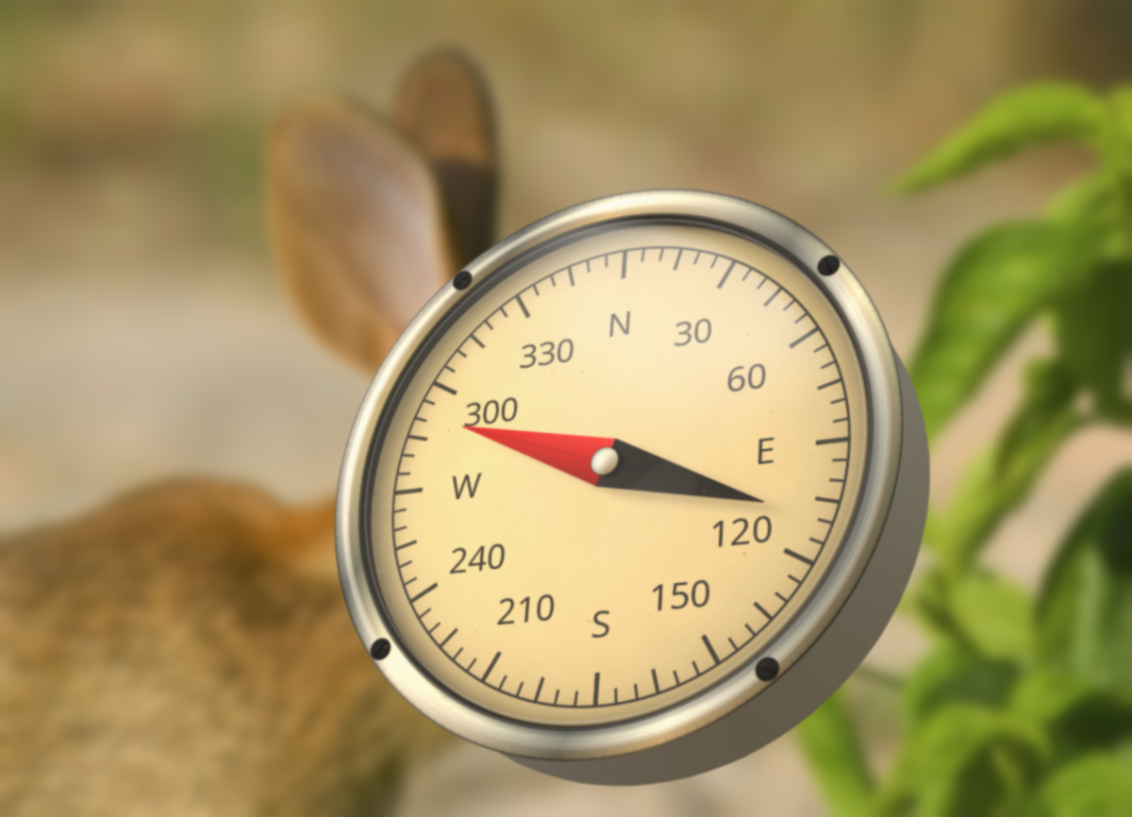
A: ° 290
